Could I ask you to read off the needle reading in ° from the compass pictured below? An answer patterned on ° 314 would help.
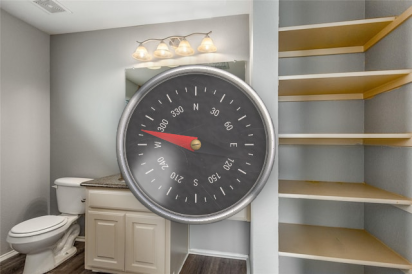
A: ° 285
